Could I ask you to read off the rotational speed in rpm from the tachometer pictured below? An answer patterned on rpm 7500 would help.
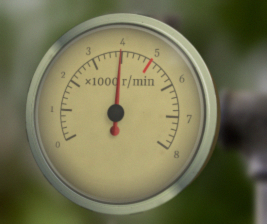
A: rpm 4000
